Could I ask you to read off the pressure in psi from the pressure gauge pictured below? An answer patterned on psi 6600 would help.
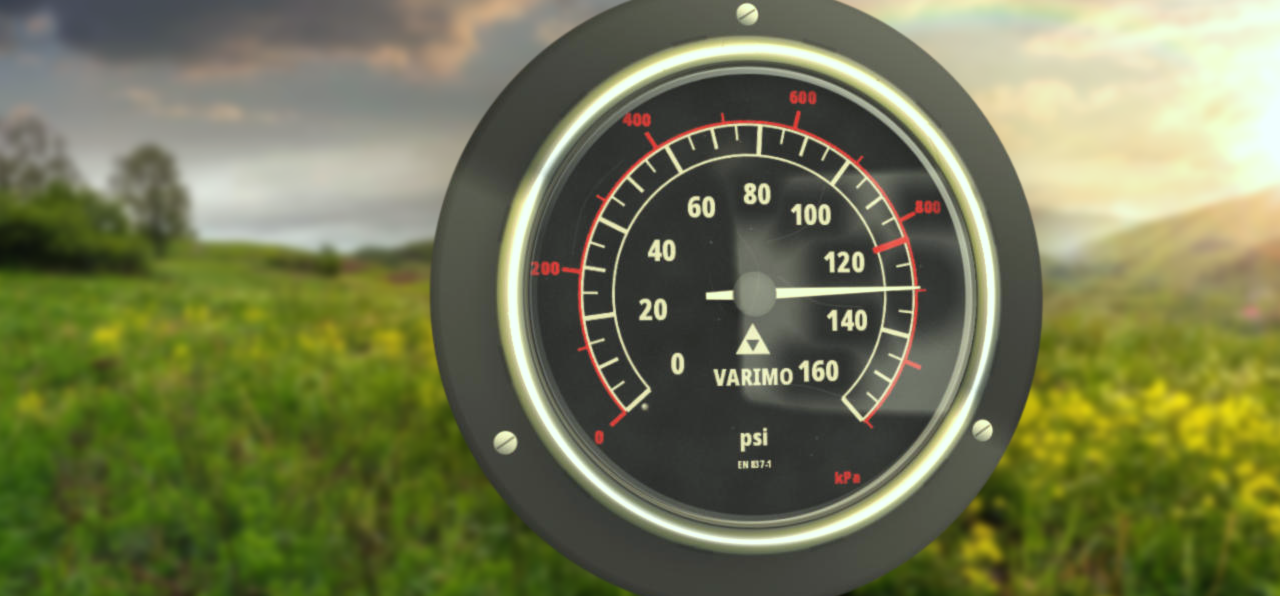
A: psi 130
